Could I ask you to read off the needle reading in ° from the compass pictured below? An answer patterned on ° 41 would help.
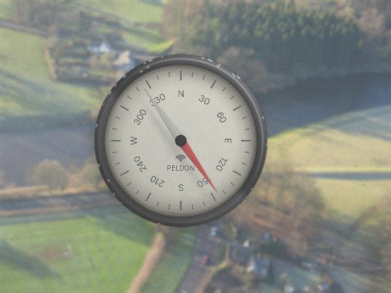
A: ° 145
